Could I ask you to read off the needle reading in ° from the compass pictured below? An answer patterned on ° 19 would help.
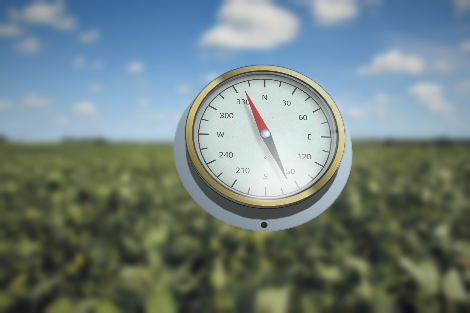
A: ° 337.5
